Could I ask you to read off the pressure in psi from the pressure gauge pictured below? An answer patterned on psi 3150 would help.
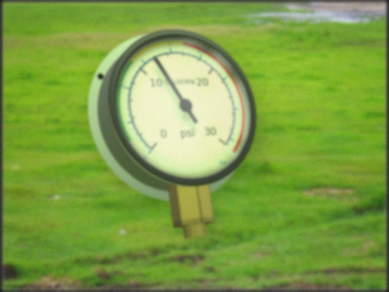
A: psi 12
